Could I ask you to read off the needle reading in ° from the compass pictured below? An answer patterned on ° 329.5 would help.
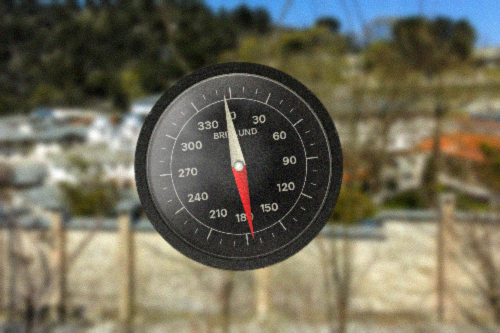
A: ° 175
